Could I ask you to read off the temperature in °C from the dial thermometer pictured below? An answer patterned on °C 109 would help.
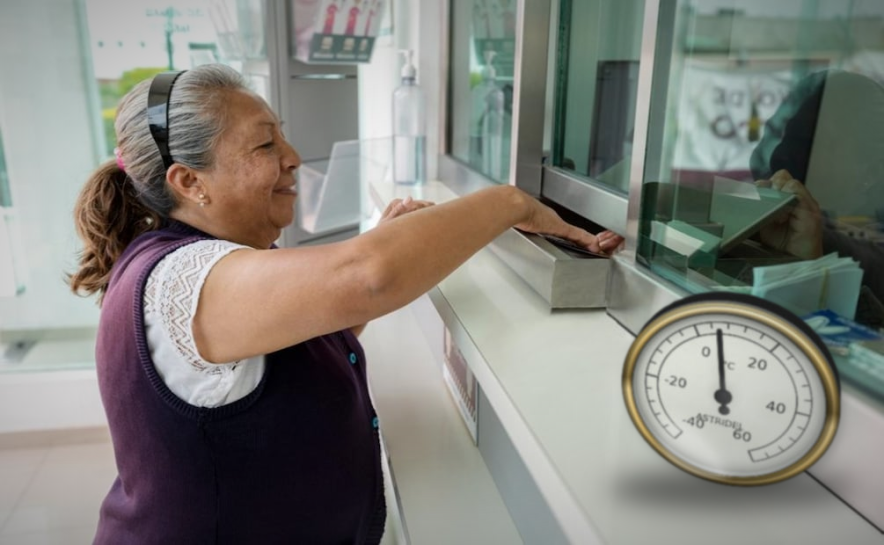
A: °C 6
